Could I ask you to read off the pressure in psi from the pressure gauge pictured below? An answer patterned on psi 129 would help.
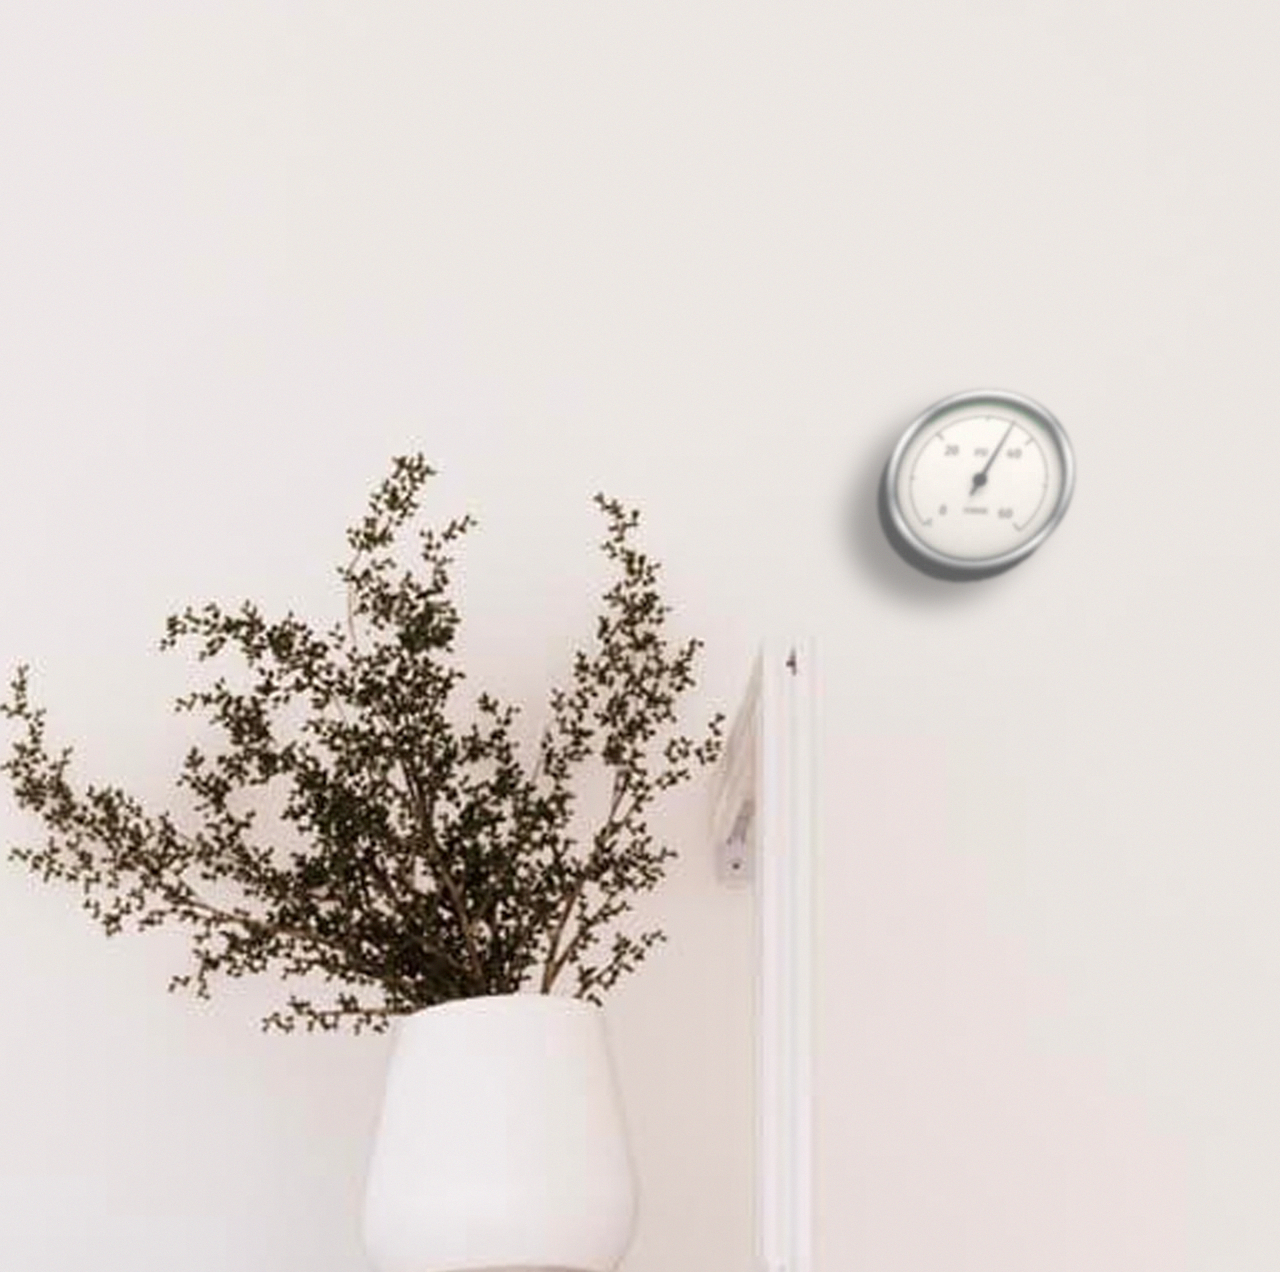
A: psi 35
